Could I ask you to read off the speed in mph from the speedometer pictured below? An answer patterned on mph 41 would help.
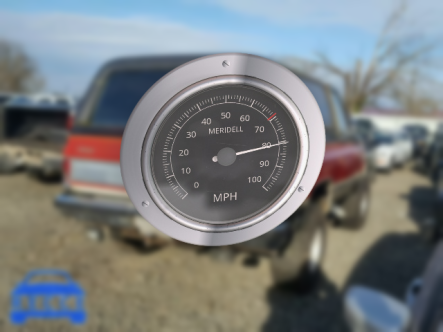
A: mph 80
